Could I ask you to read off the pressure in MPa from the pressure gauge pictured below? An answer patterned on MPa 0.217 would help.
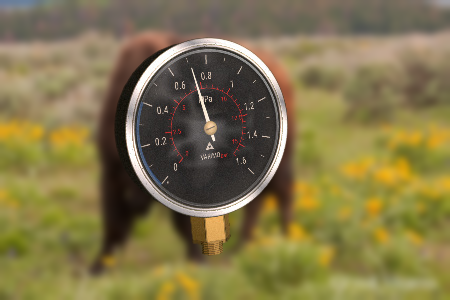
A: MPa 0.7
